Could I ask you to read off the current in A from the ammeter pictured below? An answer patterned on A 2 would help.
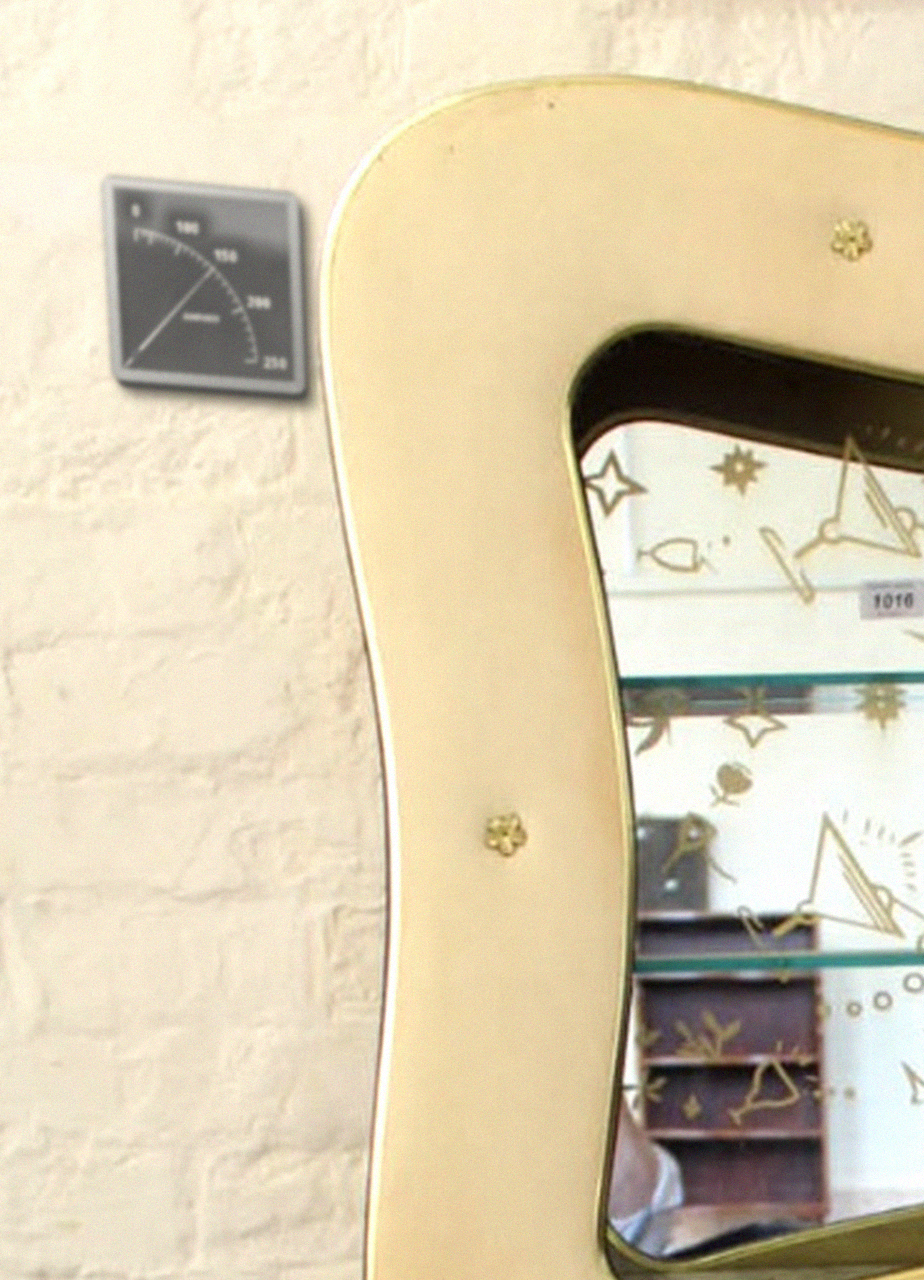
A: A 150
